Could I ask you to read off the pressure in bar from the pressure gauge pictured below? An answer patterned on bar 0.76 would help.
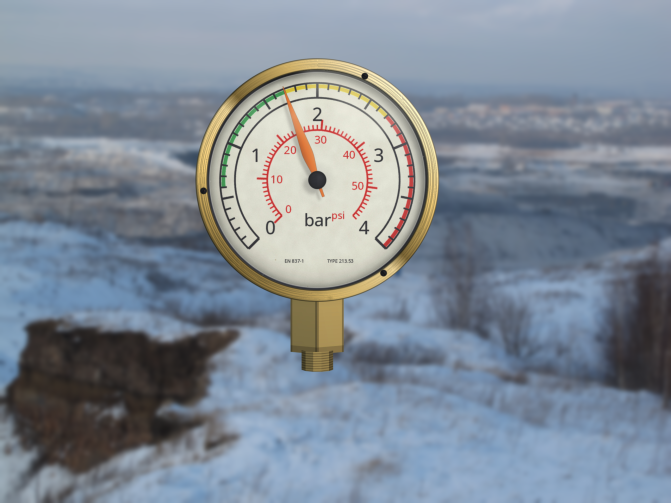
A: bar 1.7
